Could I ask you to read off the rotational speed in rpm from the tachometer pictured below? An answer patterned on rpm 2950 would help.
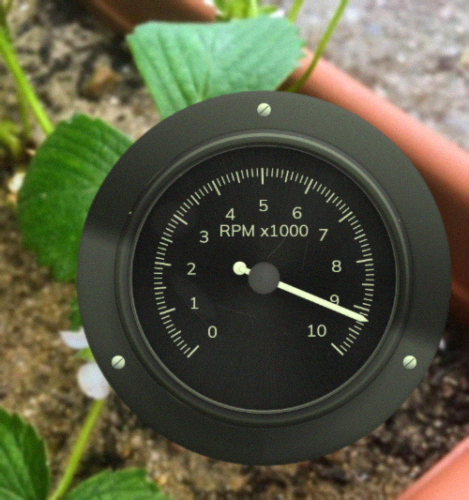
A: rpm 9200
